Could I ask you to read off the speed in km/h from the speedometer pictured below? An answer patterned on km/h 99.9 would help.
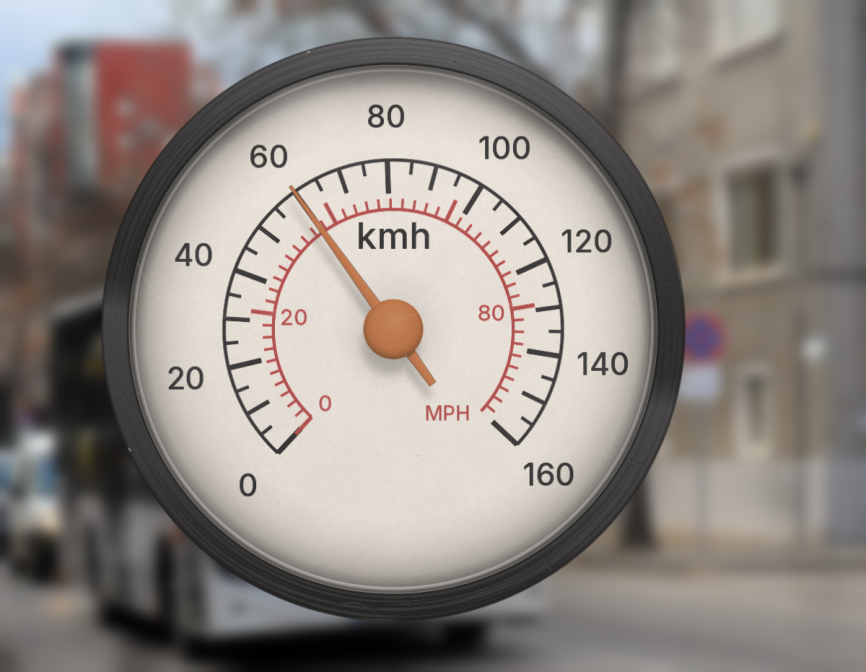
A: km/h 60
